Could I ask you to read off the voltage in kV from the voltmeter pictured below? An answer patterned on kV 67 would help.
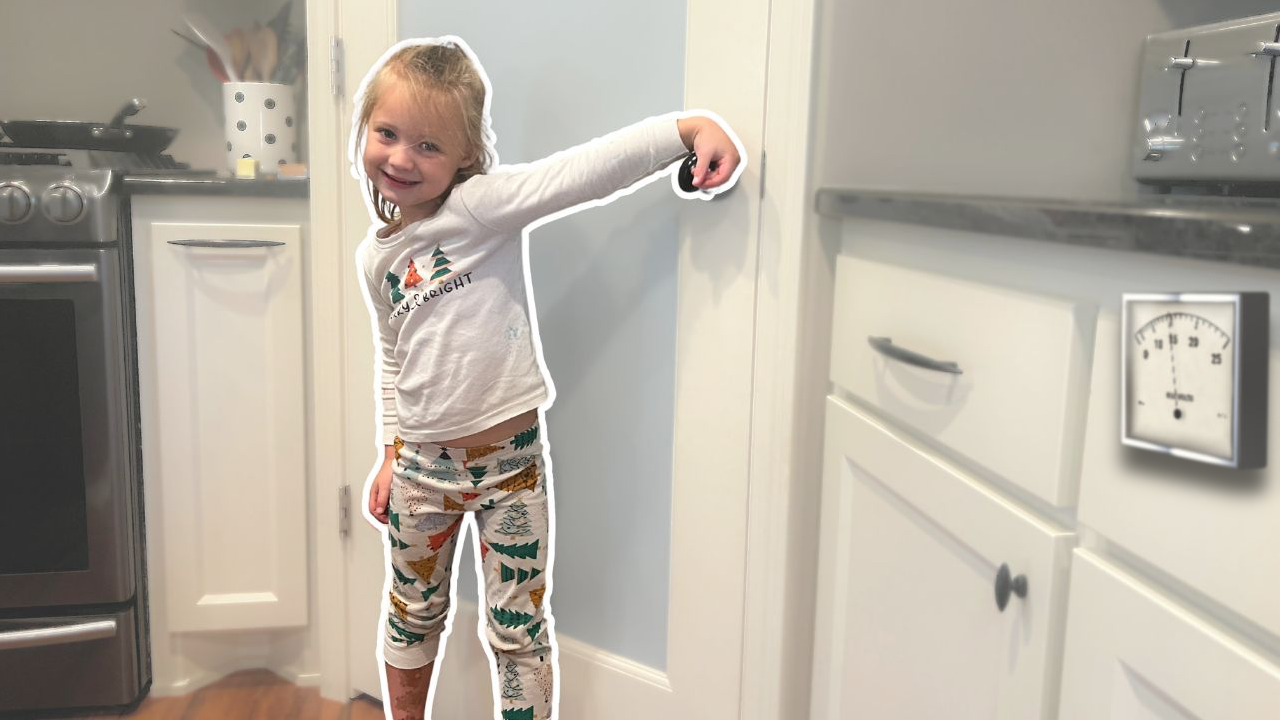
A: kV 15
